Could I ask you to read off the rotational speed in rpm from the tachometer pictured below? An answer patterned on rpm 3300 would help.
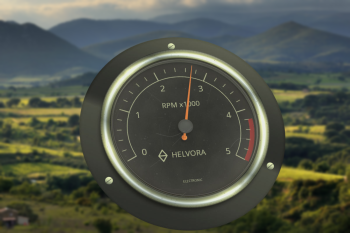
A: rpm 2700
